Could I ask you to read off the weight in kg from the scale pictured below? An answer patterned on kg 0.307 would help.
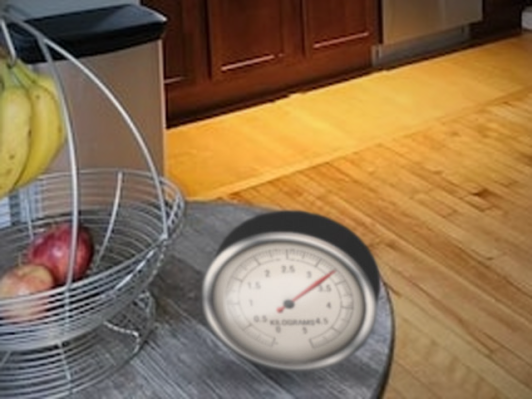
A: kg 3.25
